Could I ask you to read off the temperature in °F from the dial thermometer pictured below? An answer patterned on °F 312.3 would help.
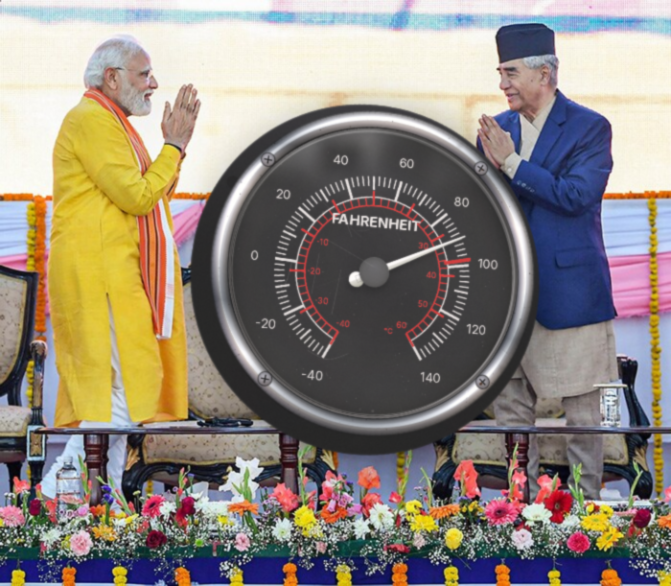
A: °F 90
